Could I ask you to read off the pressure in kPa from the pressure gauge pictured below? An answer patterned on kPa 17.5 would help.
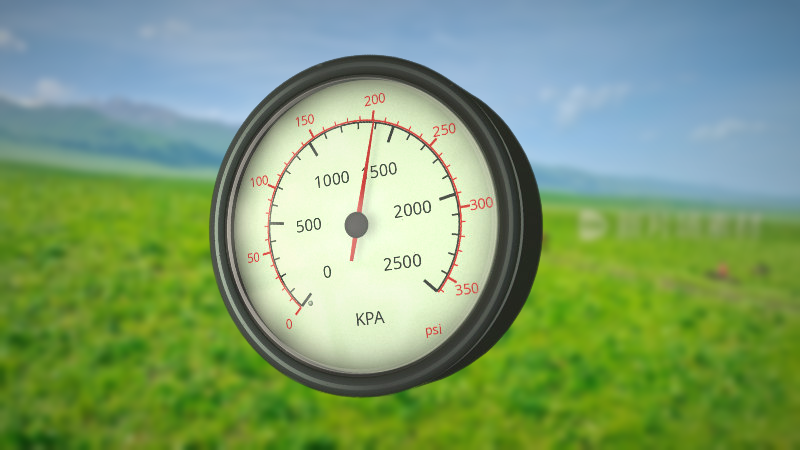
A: kPa 1400
